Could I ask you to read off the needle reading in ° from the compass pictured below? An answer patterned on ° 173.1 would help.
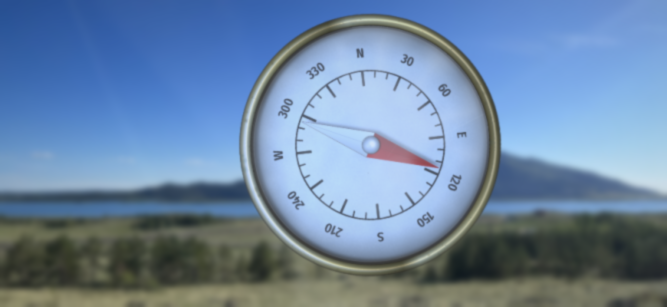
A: ° 115
